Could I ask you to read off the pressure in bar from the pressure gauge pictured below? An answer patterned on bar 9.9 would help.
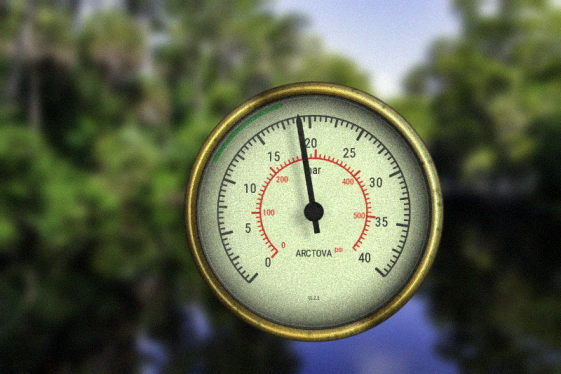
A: bar 19
